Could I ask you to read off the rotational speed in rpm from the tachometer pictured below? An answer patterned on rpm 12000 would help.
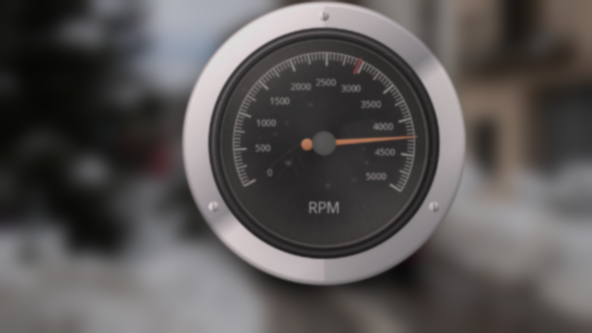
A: rpm 4250
